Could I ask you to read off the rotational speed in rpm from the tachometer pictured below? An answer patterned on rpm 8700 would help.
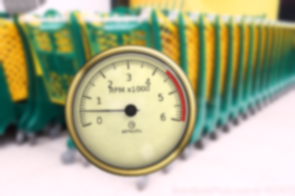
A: rpm 500
